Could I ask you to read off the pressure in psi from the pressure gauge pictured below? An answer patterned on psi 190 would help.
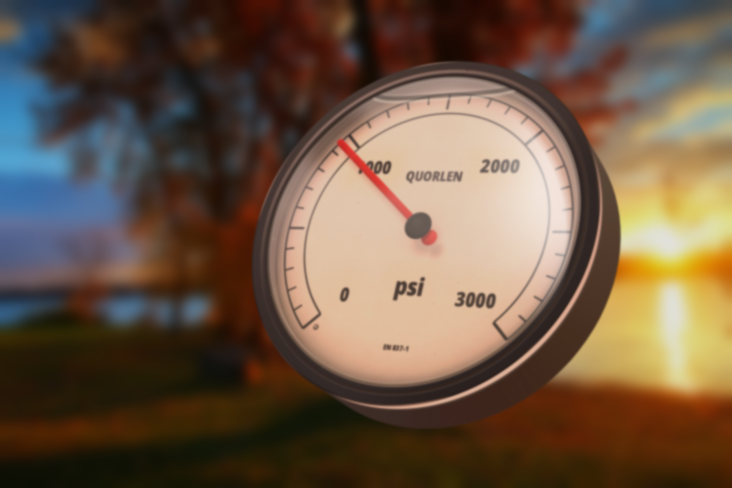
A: psi 950
